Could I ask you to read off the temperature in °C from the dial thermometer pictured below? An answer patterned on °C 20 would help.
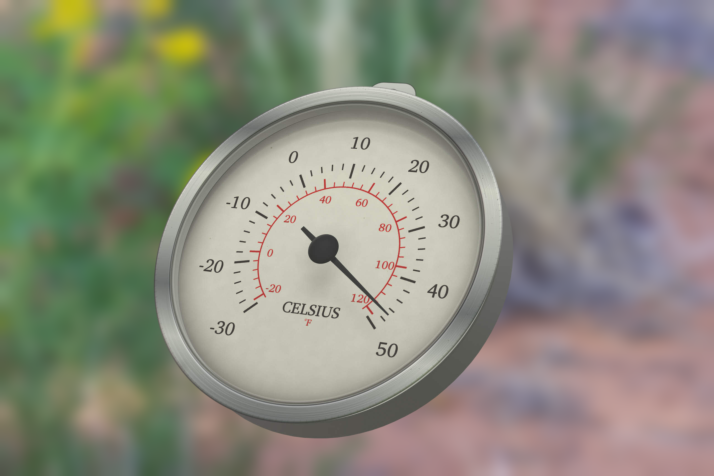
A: °C 47
